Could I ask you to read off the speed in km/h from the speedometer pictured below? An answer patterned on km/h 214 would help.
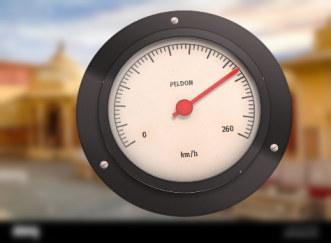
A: km/h 192
